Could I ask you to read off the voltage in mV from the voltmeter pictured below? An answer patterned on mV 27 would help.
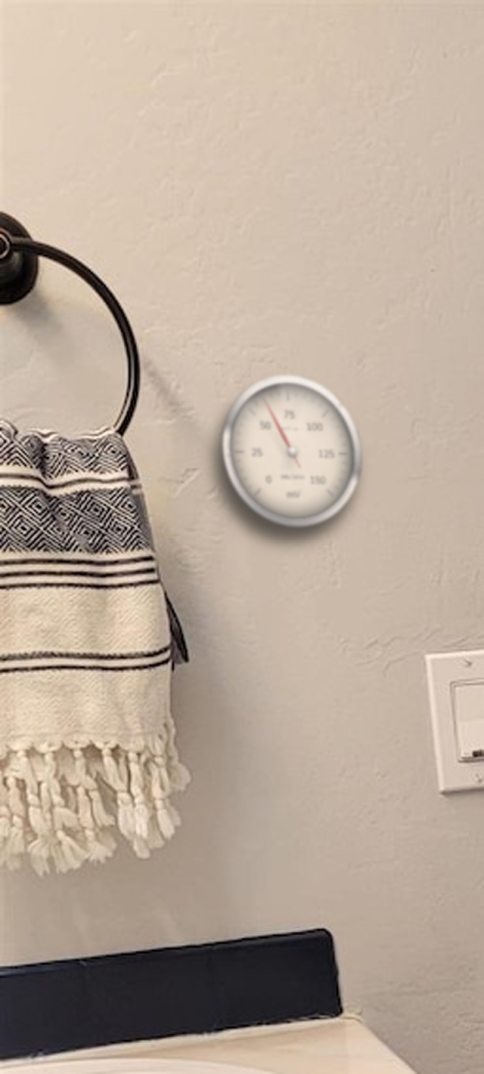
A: mV 60
